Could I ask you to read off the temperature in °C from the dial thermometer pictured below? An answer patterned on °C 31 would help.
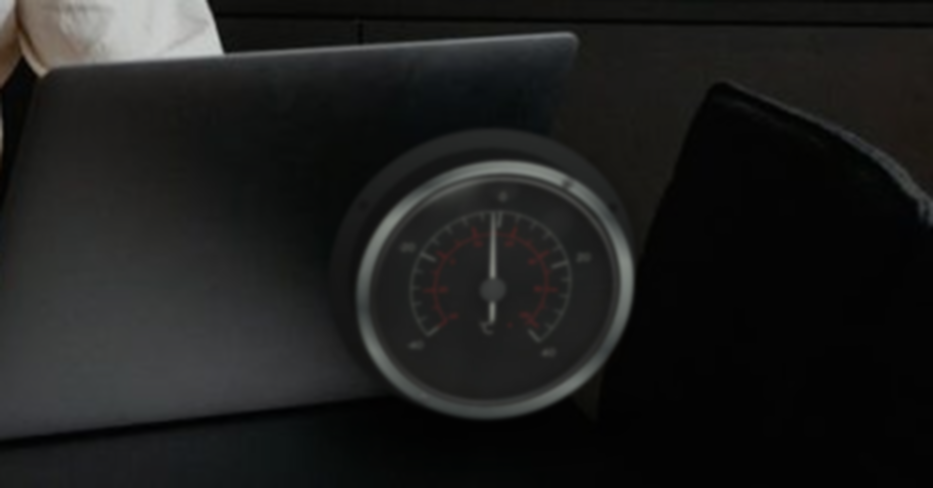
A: °C -2
